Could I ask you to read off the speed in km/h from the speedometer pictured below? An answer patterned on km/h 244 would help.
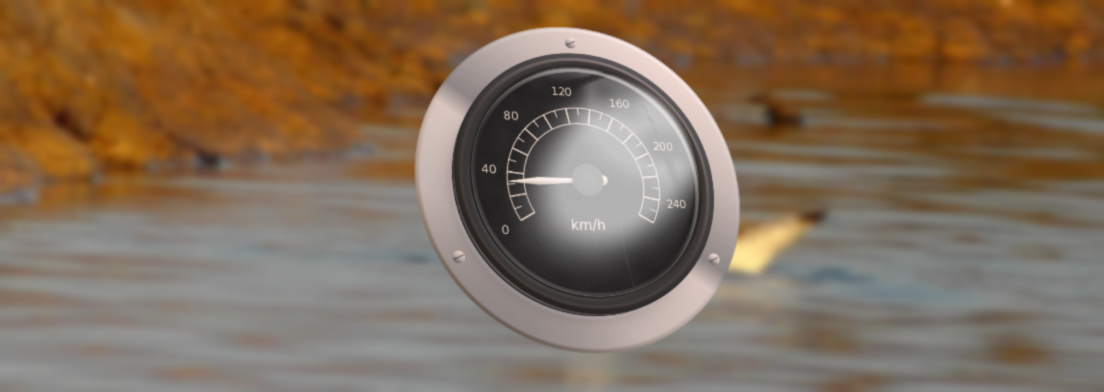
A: km/h 30
